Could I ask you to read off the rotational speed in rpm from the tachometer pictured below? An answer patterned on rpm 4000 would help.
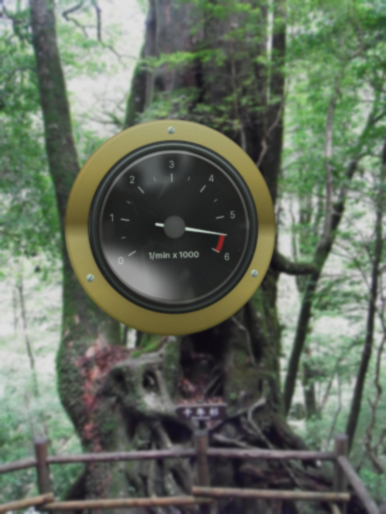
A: rpm 5500
